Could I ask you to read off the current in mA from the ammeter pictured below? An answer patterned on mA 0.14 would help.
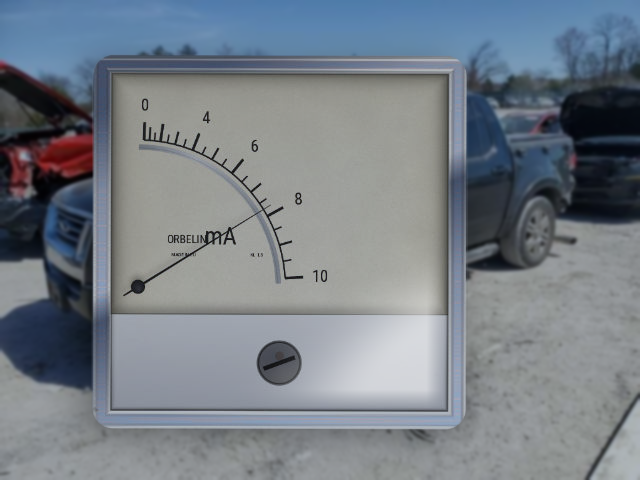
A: mA 7.75
